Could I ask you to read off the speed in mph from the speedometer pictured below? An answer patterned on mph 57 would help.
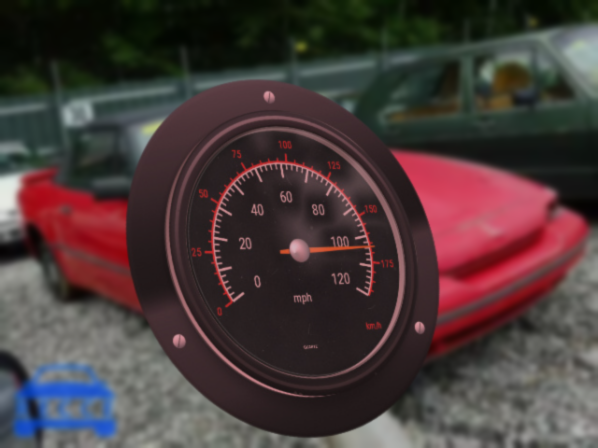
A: mph 104
